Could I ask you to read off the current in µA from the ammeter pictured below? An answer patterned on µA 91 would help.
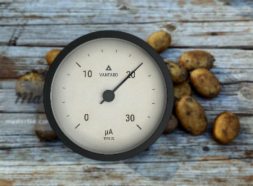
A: µA 20
